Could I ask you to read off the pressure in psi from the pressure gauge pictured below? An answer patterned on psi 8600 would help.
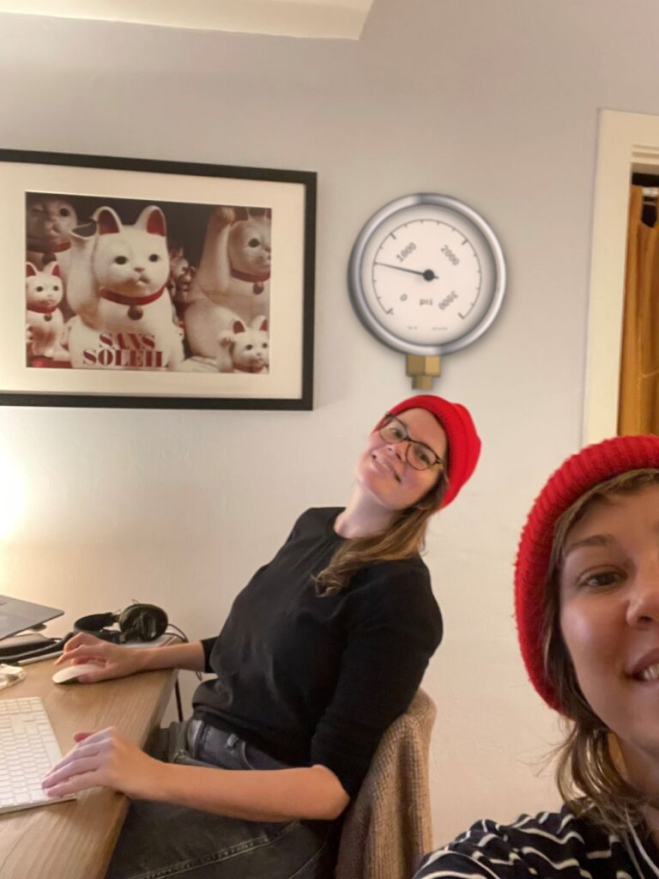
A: psi 600
